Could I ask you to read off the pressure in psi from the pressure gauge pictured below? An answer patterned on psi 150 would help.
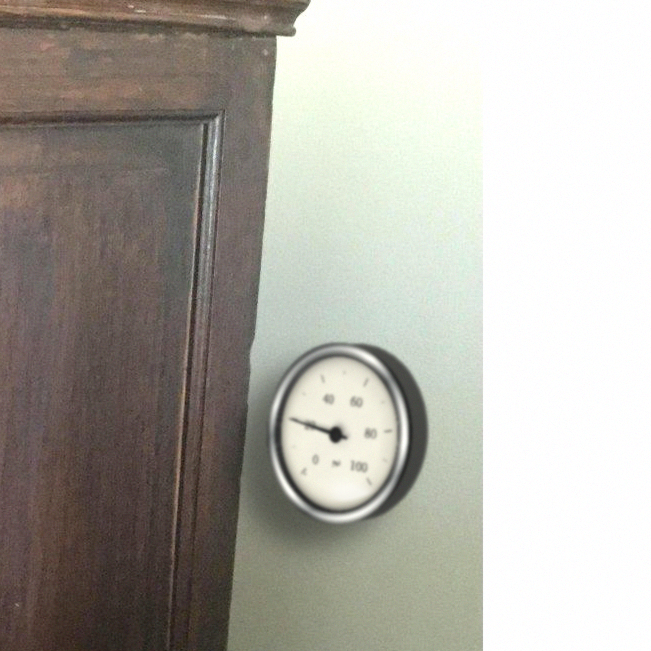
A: psi 20
